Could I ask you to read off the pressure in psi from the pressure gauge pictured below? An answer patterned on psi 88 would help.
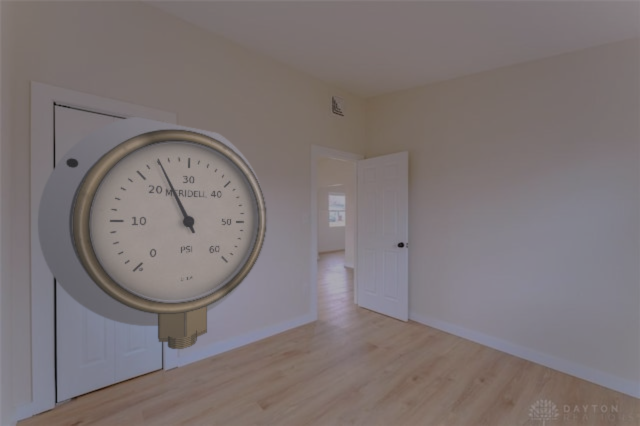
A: psi 24
